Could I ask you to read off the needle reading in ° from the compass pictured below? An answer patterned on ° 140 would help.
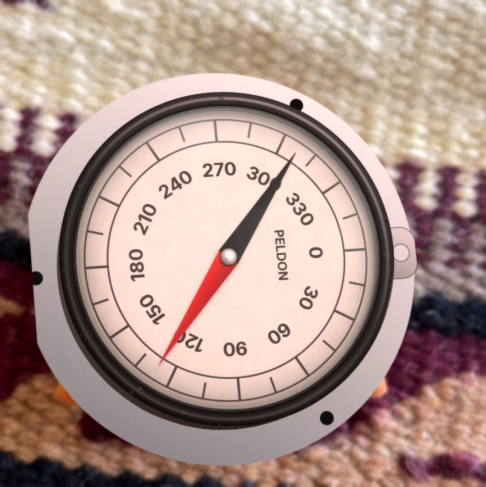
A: ° 127.5
